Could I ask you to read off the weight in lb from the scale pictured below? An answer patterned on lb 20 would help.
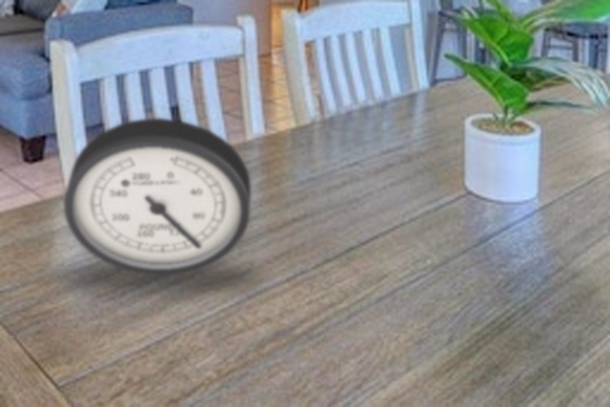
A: lb 110
